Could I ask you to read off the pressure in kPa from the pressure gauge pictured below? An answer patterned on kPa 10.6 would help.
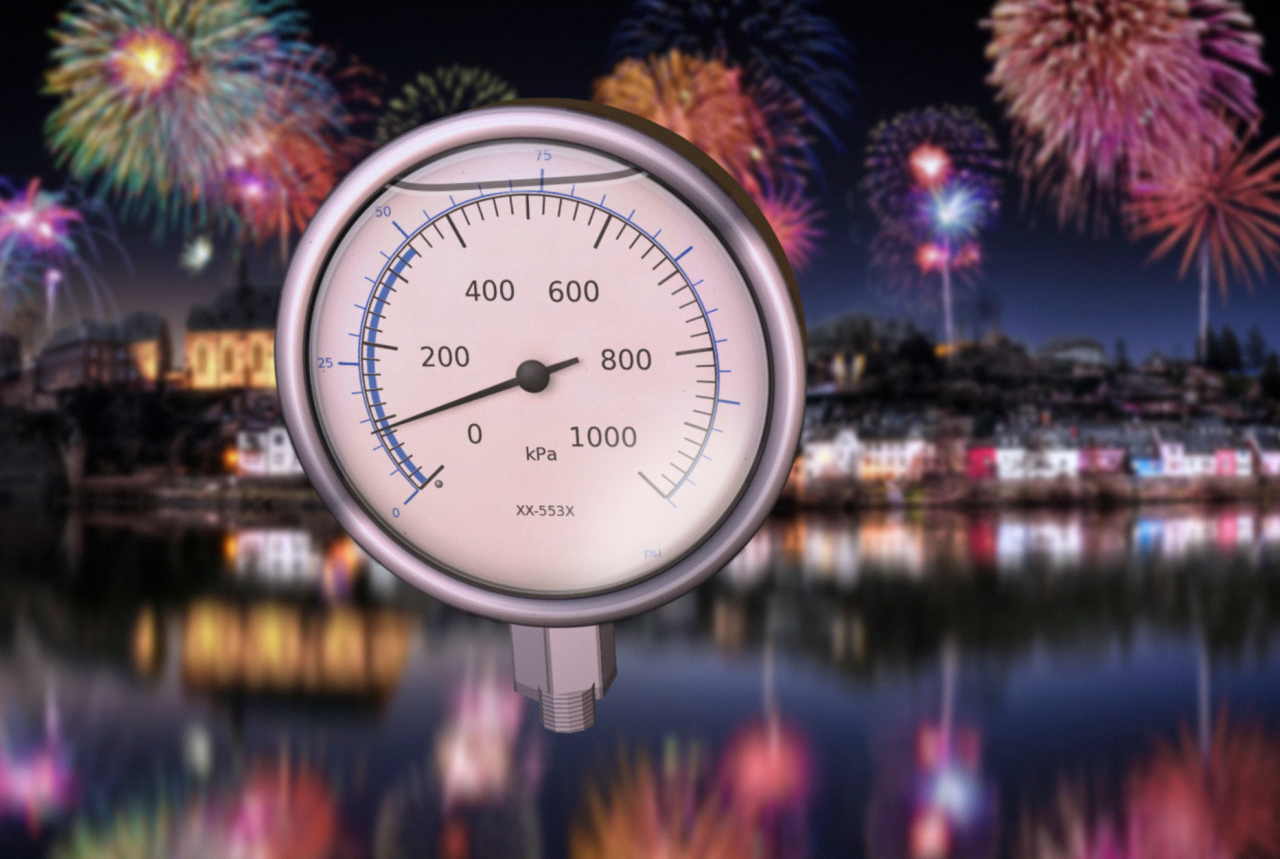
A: kPa 90
